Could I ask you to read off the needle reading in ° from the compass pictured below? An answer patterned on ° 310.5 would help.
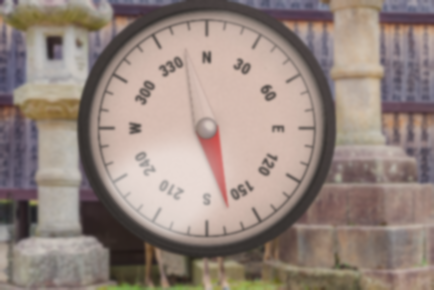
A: ° 165
